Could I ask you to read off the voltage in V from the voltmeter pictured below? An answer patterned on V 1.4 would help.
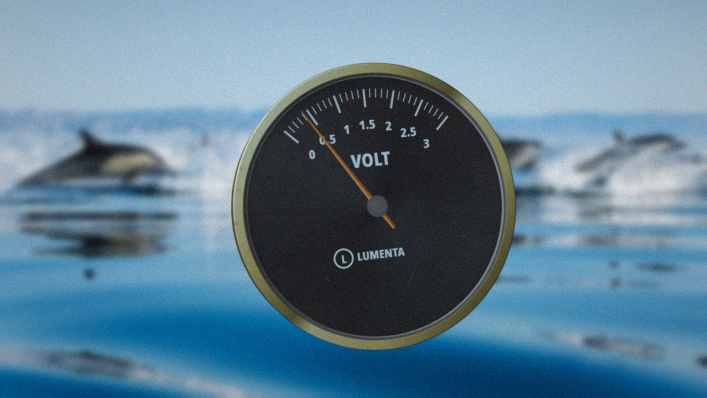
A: V 0.4
